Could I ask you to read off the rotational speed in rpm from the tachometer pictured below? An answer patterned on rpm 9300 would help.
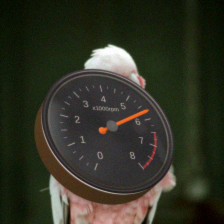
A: rpm 5750
